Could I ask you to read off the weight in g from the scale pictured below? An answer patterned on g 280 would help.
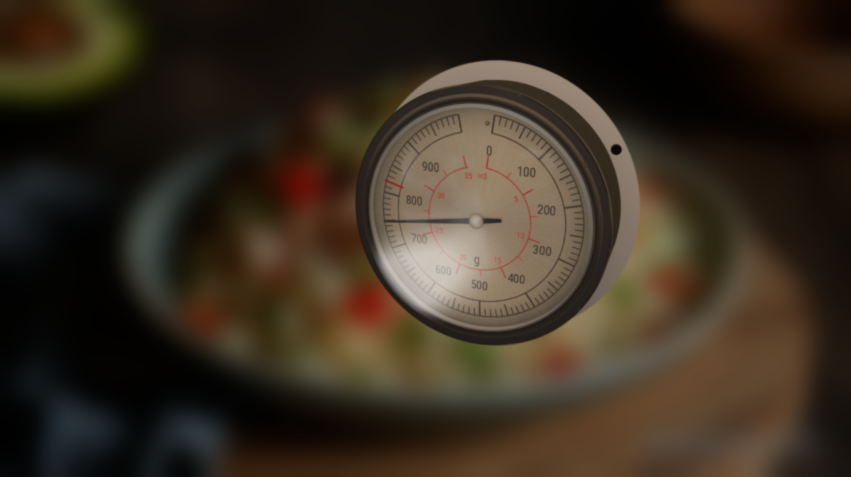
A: g 750
